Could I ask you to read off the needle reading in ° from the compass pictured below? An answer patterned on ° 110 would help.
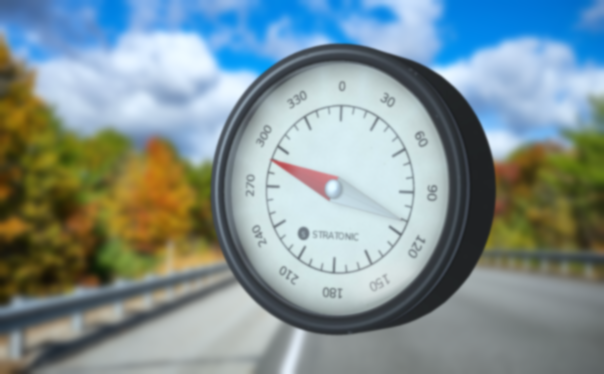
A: ° 290
